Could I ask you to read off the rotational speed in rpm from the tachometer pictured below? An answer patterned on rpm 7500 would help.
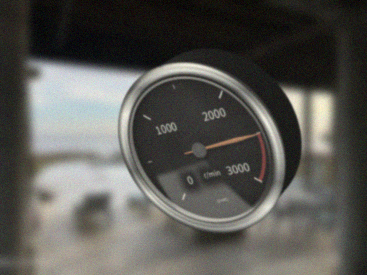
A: rpm 2500
